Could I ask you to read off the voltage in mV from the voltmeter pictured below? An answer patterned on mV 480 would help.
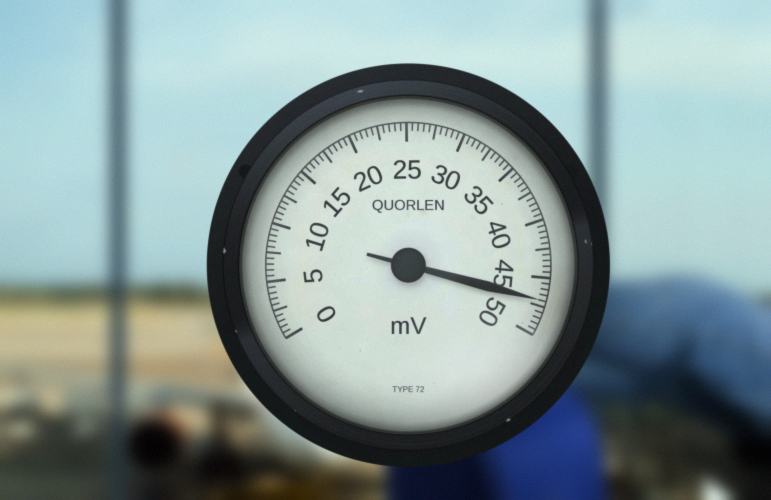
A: mV 47
